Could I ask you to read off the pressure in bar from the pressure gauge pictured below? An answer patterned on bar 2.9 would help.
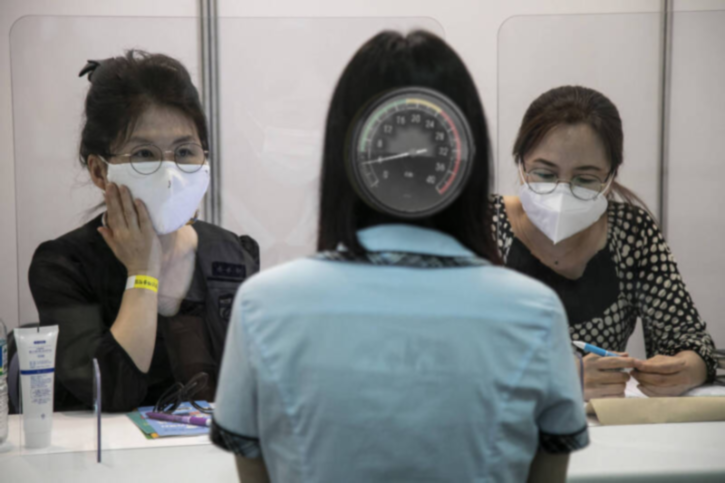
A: bar 4
